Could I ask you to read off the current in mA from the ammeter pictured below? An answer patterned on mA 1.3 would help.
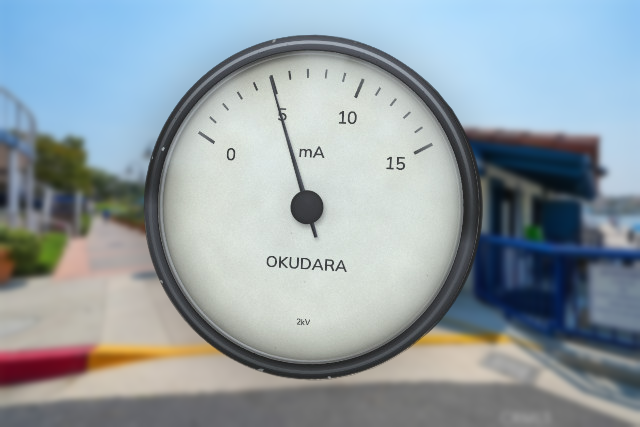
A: mA 5
